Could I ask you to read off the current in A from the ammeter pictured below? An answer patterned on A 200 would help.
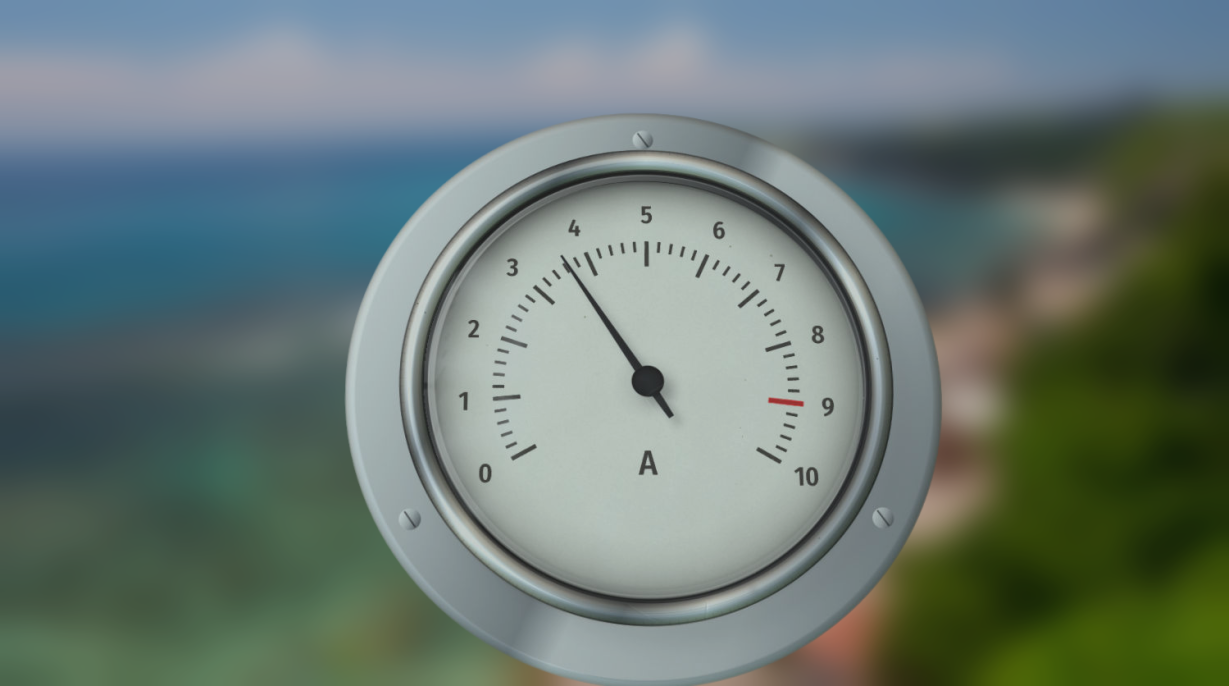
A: A 3.6
